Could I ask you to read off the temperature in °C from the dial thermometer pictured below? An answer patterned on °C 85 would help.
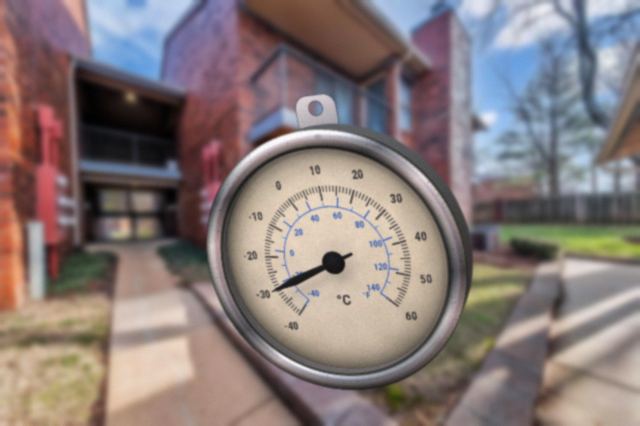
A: °C -30
